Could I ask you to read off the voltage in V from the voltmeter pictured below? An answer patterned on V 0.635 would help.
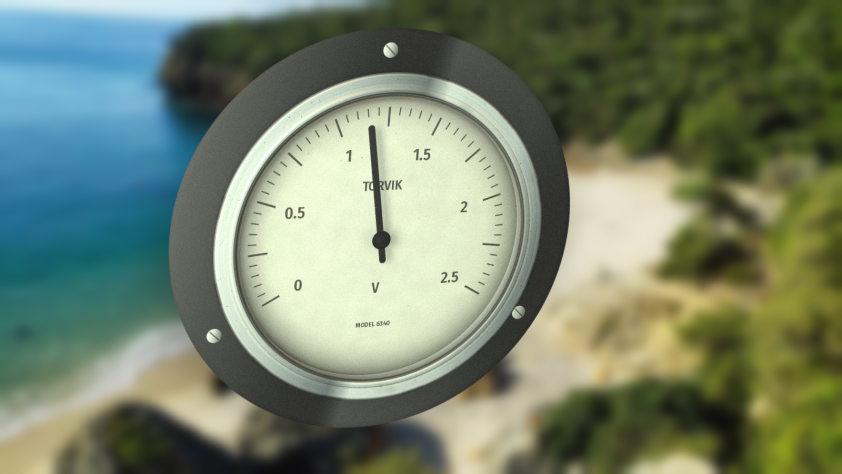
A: V 1.15
